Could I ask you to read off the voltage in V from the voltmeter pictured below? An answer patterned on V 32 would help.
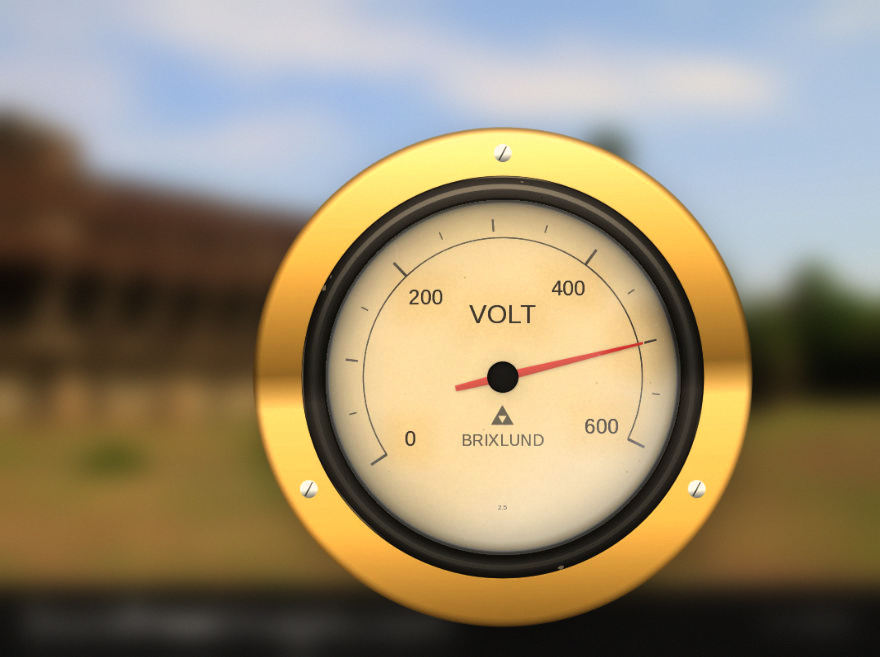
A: V 500
